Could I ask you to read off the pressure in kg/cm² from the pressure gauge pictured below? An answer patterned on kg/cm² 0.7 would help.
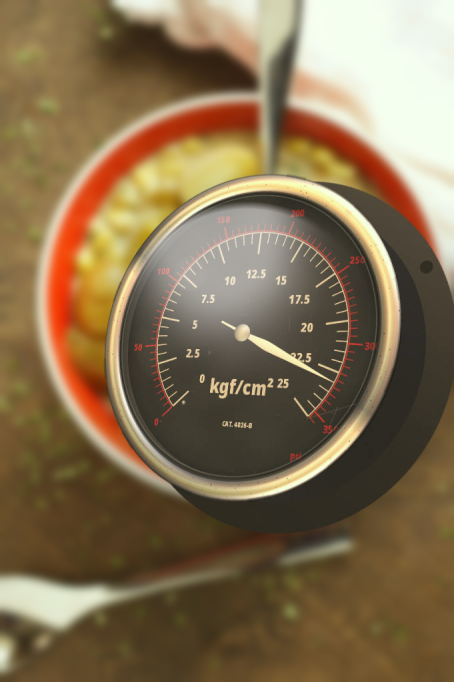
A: kg/cm² 23
